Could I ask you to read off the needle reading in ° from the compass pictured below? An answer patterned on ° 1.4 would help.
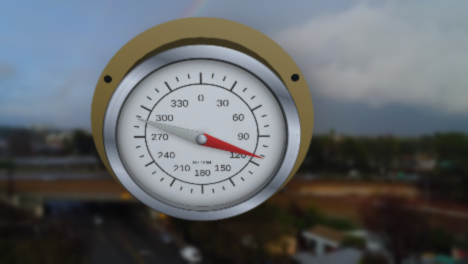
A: ° 110
